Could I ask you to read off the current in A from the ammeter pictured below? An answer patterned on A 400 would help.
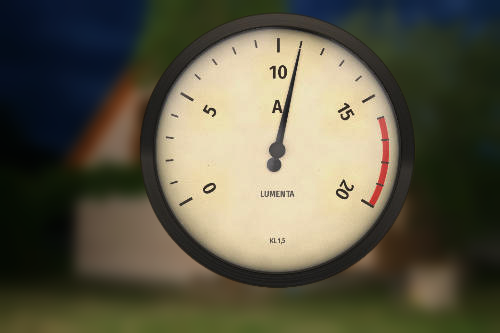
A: A 11
